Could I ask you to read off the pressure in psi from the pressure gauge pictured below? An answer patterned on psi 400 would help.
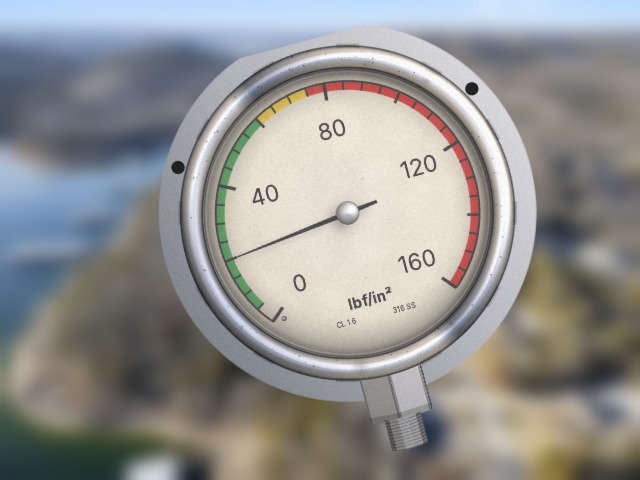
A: psi 20
